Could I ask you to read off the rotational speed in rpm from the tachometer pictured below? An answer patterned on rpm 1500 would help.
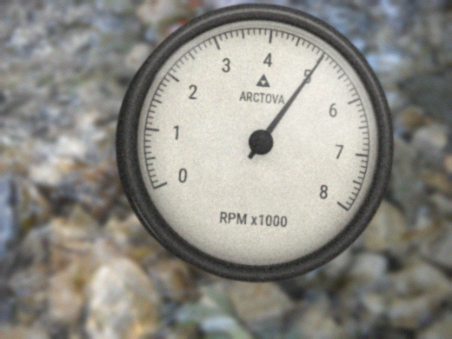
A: rpm 5000
